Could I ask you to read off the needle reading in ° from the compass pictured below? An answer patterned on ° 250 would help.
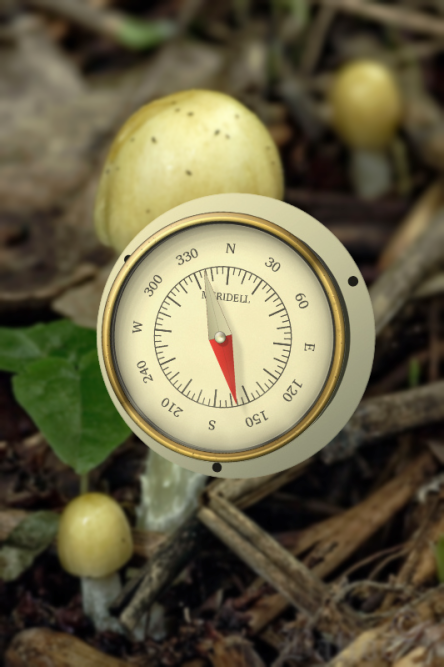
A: ° 160
